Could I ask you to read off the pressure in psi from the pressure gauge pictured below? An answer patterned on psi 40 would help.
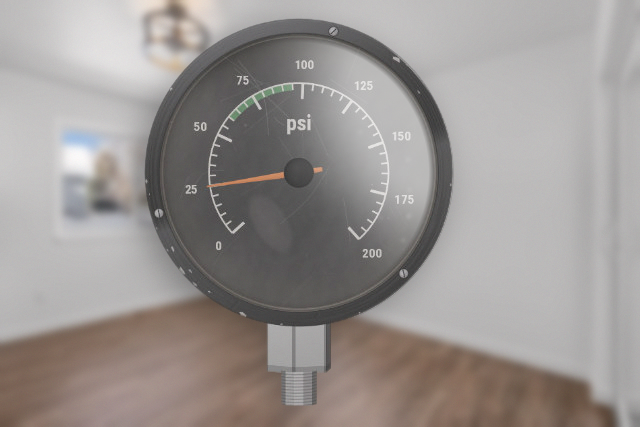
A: psi 25
